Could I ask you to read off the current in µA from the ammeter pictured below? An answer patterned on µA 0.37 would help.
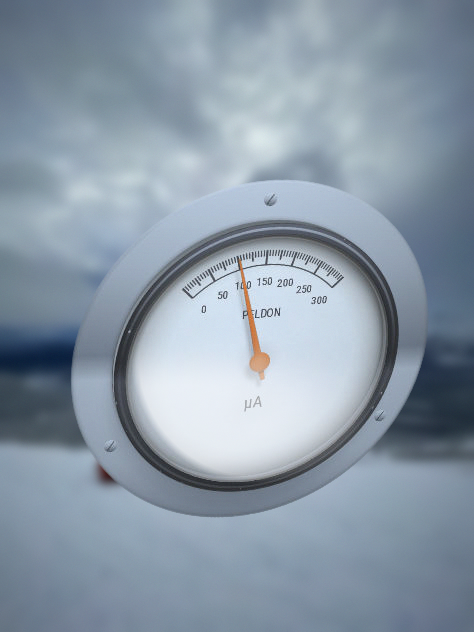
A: µA 100
